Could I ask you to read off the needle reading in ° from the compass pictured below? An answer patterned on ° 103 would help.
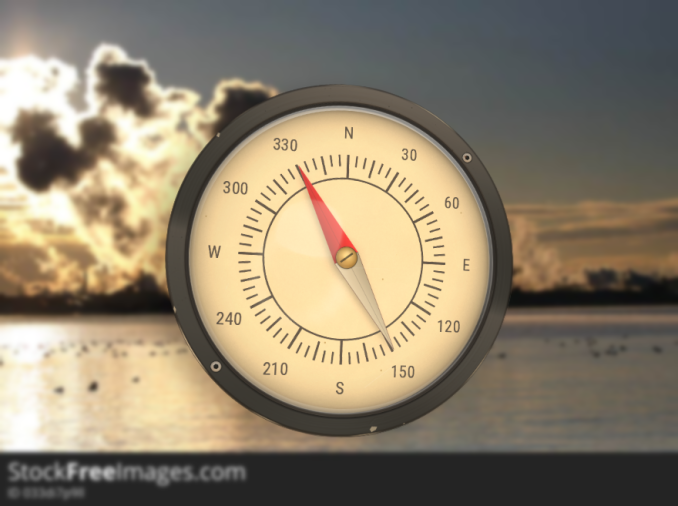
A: ° 330
